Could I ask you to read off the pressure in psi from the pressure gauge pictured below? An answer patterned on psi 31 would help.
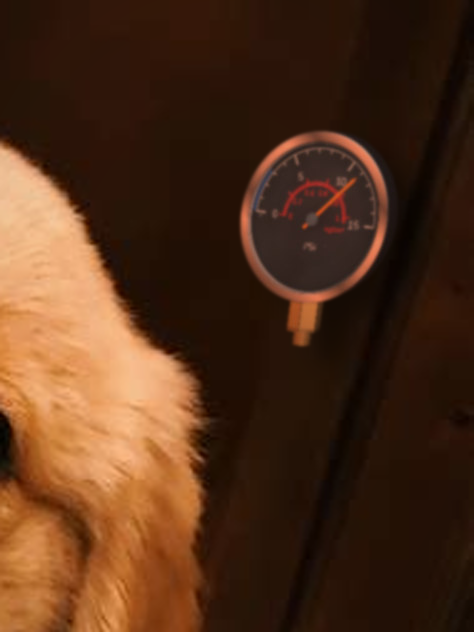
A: psi 11
